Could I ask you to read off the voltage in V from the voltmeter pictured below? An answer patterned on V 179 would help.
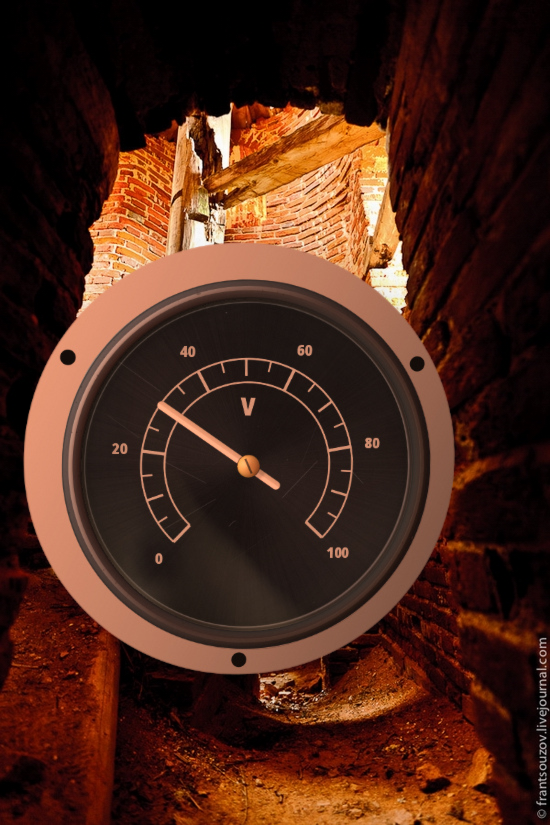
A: V 30
